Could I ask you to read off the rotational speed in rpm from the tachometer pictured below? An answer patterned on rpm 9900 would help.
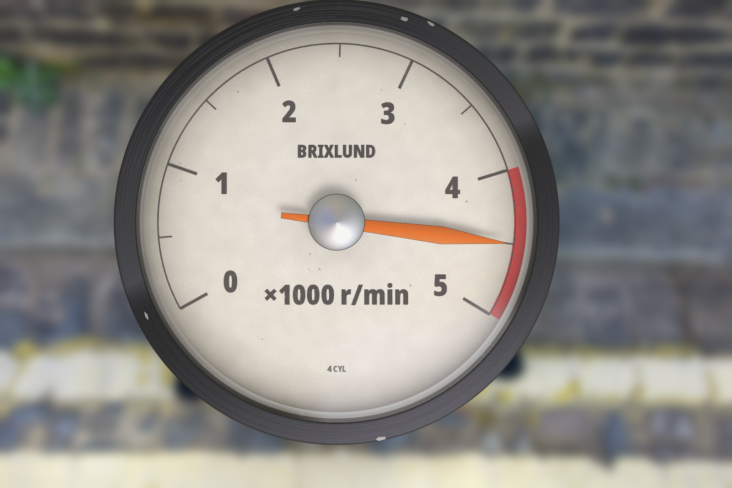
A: rpm 4500
